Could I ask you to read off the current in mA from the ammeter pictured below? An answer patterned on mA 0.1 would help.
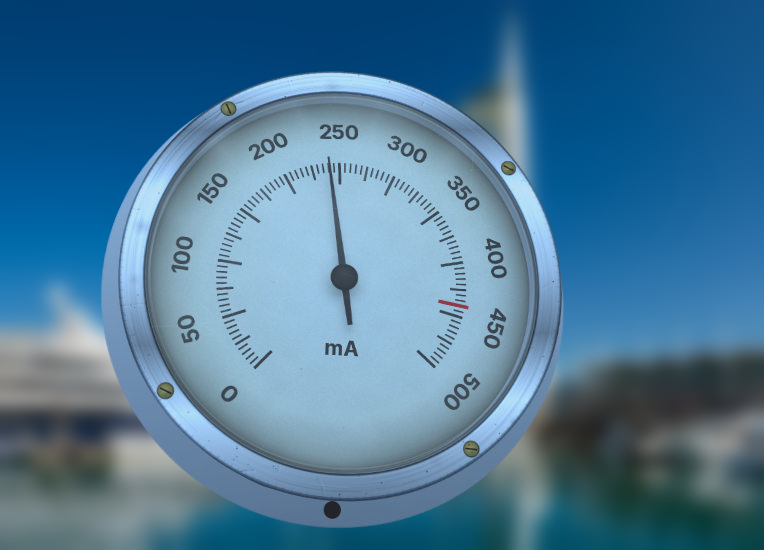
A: mA 240
